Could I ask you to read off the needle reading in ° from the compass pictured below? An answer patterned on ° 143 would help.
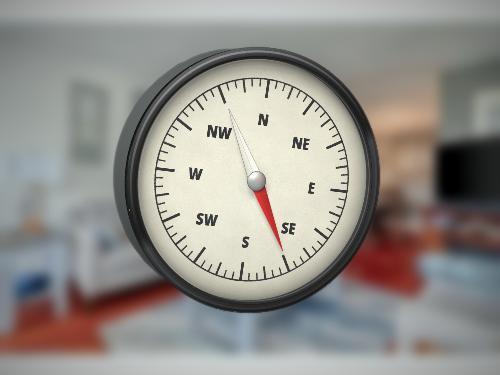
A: ° 150
